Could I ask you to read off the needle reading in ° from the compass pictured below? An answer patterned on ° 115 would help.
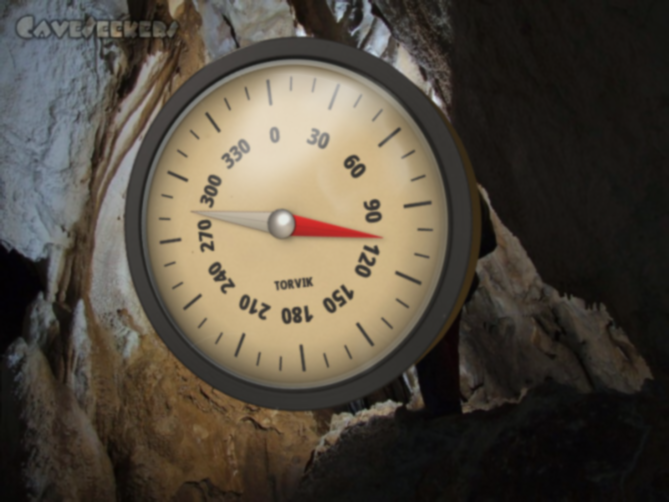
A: ° 105
